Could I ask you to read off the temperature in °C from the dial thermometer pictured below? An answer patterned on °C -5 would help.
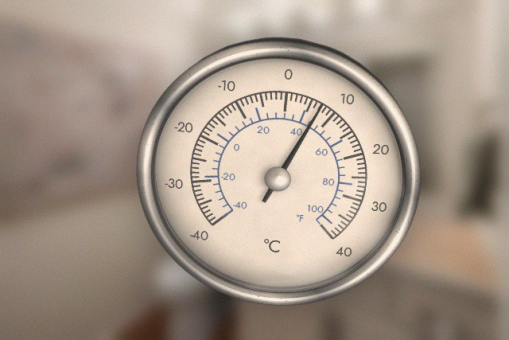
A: °C 7
